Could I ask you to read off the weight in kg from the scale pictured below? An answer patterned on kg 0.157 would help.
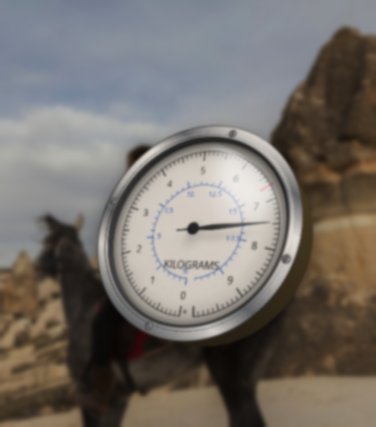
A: kg 7.5
